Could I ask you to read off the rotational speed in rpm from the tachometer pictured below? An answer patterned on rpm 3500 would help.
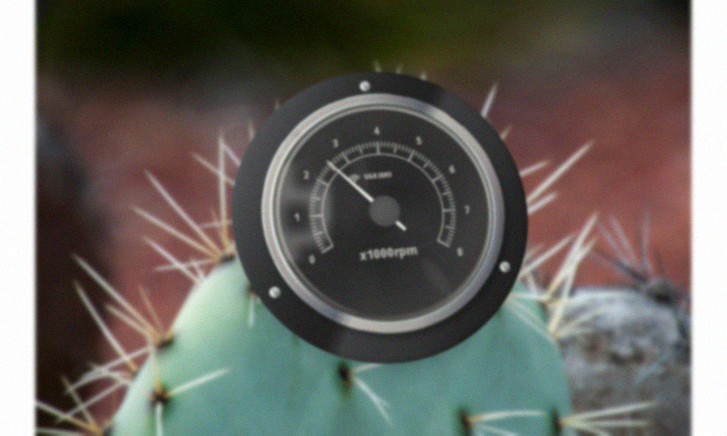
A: rpm 2500
